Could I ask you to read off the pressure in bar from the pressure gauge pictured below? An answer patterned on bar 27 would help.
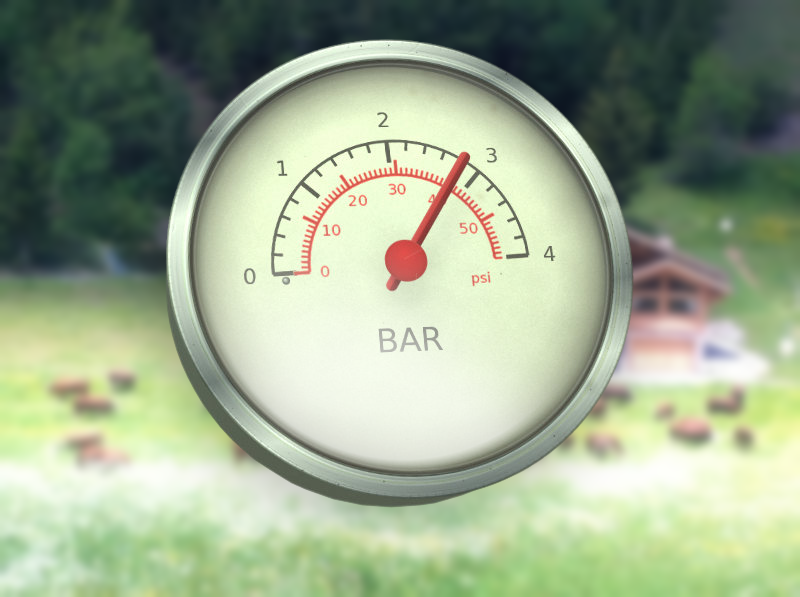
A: bar 2.8
